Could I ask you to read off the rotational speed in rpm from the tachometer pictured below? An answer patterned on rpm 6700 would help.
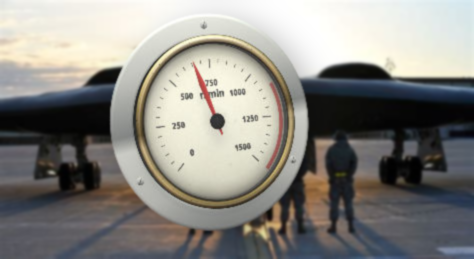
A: rpm 650
